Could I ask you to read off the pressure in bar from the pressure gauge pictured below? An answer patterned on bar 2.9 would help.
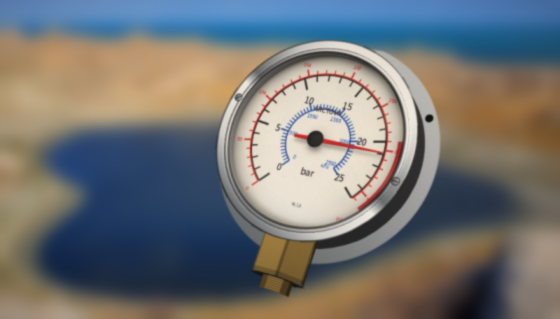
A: bar 21
